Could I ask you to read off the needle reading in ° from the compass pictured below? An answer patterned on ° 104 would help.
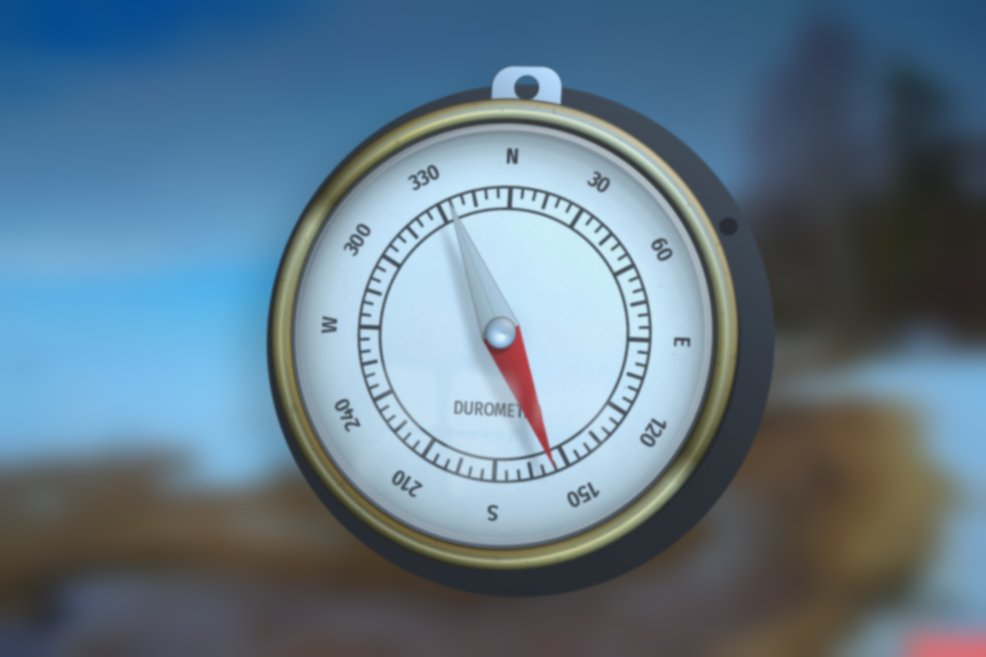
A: ° 155
